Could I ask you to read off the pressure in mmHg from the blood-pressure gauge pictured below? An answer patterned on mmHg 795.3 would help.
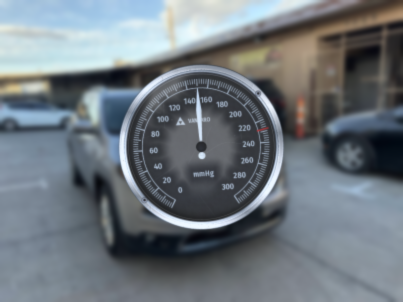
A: mmHg 150
